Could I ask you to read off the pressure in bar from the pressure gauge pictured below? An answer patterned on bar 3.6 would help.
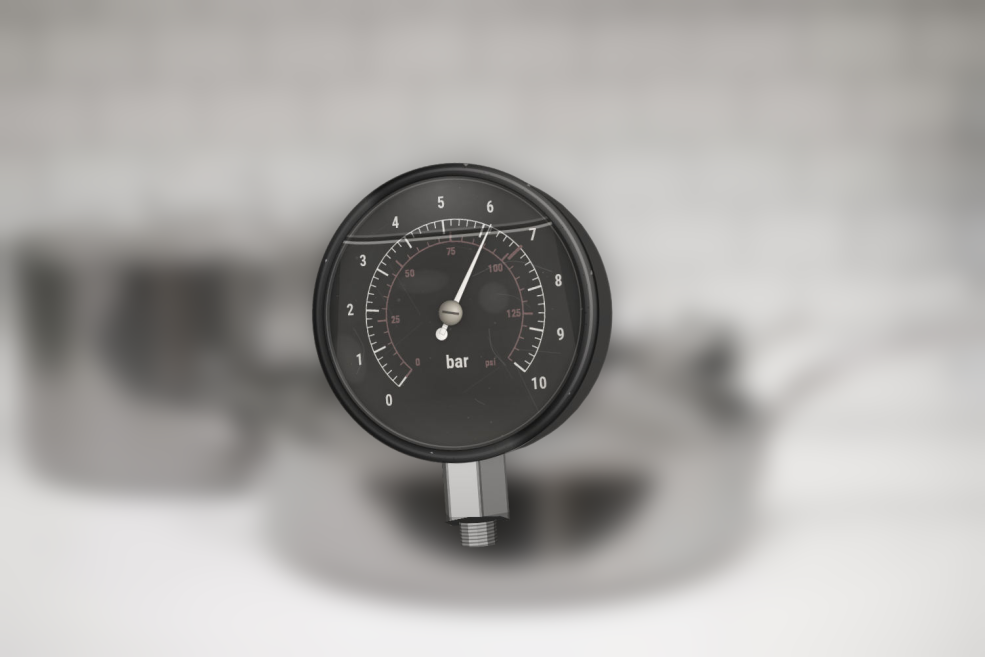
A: bar 6.2
